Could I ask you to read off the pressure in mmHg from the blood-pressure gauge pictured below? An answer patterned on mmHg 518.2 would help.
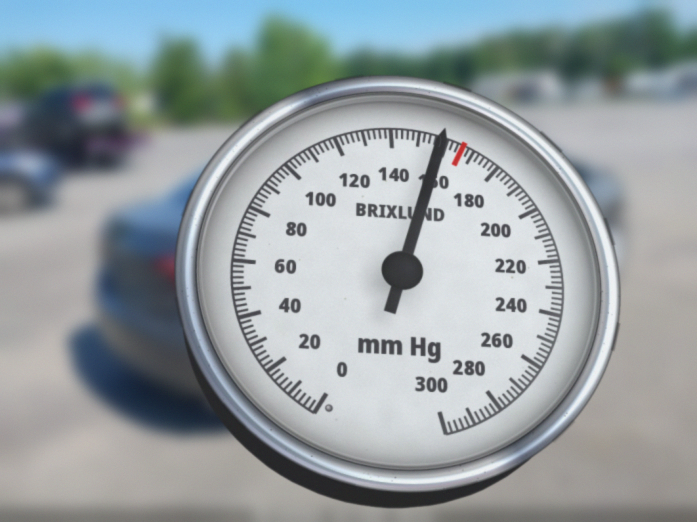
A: mmHg 158
